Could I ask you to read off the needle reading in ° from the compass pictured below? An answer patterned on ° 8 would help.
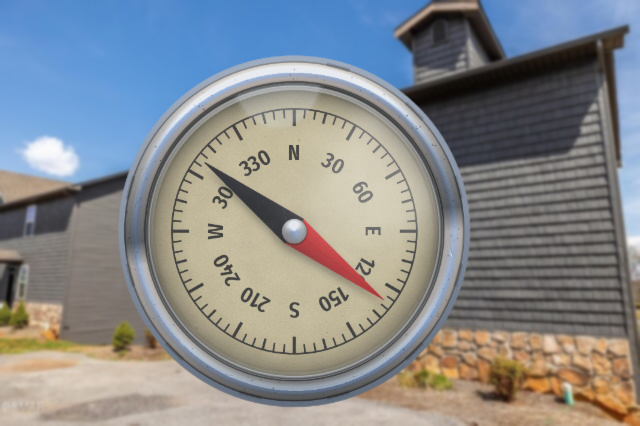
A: ° 127.5
